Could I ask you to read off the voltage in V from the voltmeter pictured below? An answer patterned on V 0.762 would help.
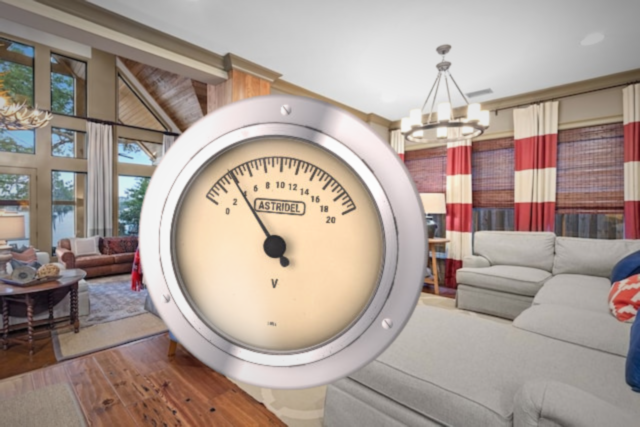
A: V 4
